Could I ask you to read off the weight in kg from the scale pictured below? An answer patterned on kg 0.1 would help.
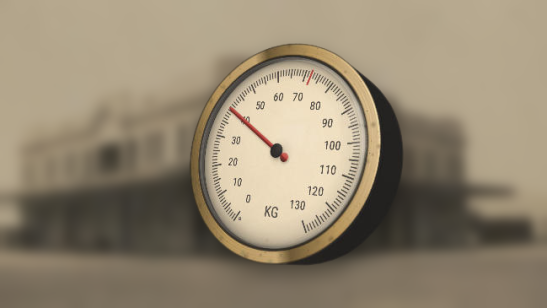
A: kg 40
